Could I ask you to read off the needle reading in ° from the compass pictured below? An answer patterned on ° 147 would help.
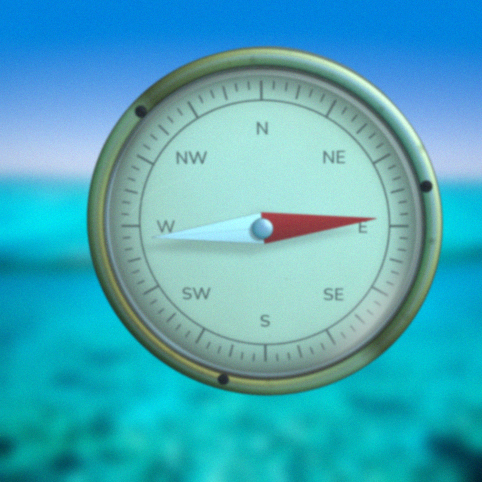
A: ° 85
